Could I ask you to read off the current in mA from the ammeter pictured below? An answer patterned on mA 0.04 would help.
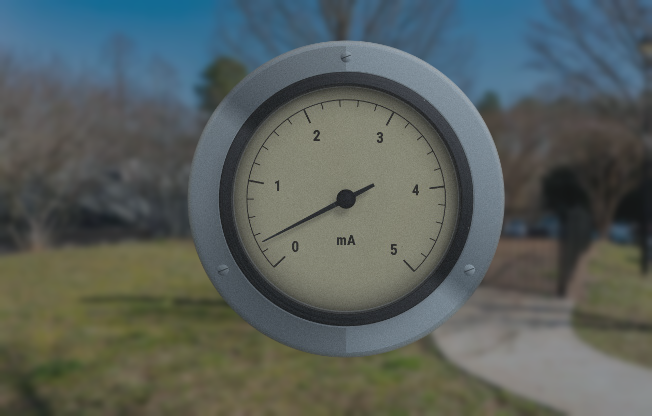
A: mA 0.3
